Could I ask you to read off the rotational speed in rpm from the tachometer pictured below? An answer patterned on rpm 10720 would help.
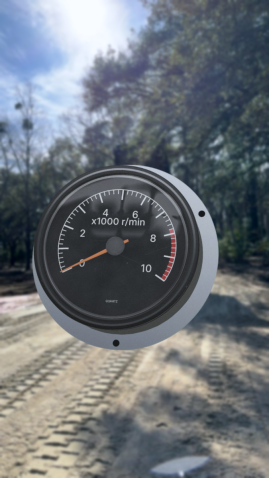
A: rpm 0
